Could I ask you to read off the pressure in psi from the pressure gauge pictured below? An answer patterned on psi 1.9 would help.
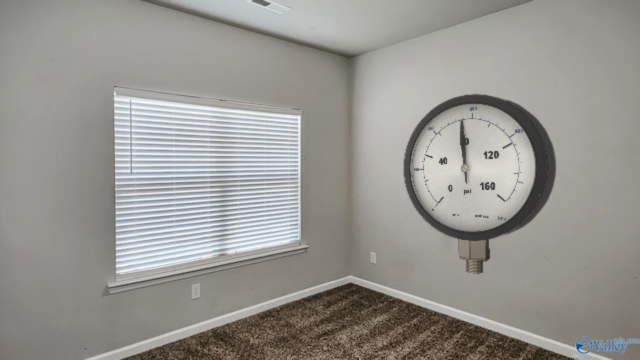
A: psi 80
